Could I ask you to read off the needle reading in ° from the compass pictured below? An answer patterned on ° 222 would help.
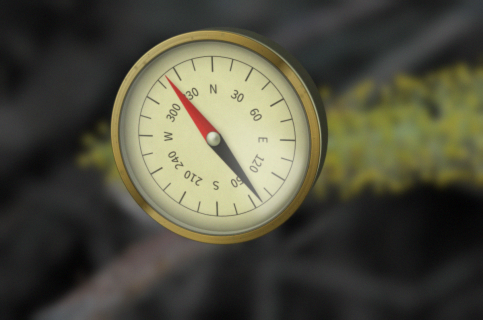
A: ° 322.5
